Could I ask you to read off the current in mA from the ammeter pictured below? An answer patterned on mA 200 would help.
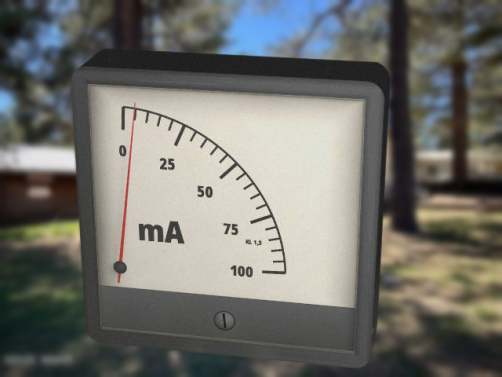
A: mA 5
